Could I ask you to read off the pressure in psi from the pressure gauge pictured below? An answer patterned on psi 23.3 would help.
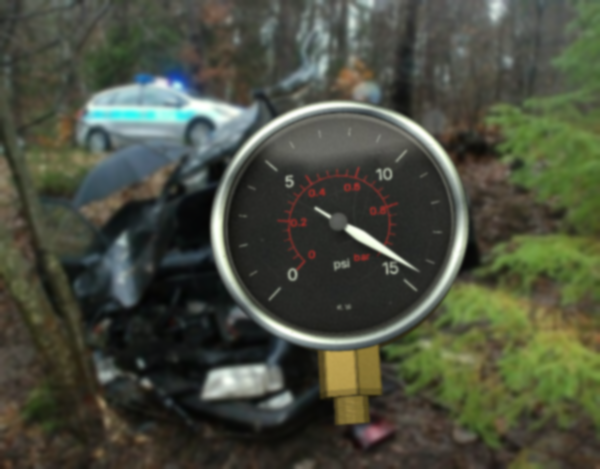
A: psi 14.5
